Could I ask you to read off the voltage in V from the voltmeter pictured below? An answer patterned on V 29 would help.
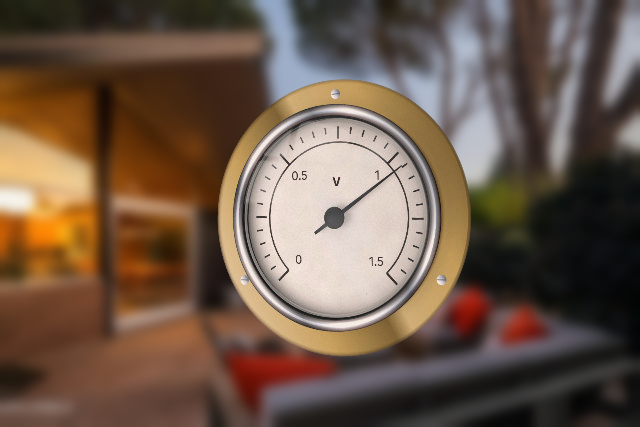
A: V 1.05
